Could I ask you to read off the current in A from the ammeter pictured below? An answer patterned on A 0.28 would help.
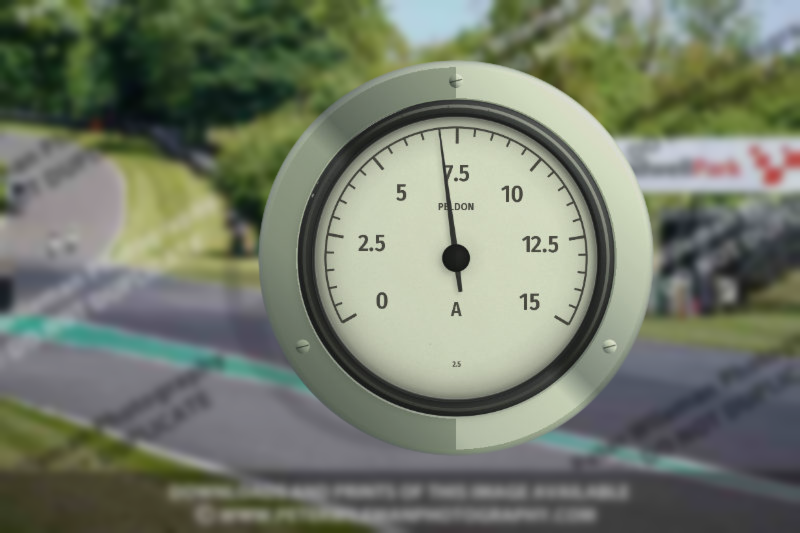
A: A 7
